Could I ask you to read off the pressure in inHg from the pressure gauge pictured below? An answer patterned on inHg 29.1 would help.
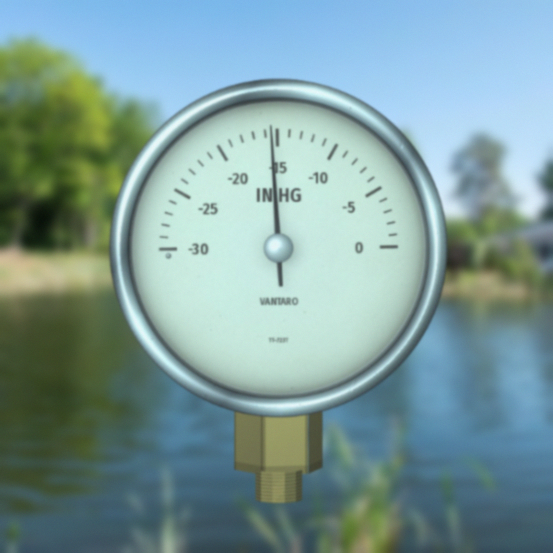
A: inHg -15.5
